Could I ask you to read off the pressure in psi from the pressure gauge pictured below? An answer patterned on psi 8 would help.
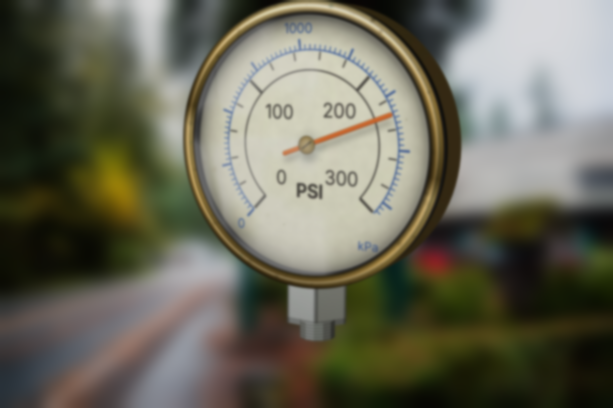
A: psi 230
